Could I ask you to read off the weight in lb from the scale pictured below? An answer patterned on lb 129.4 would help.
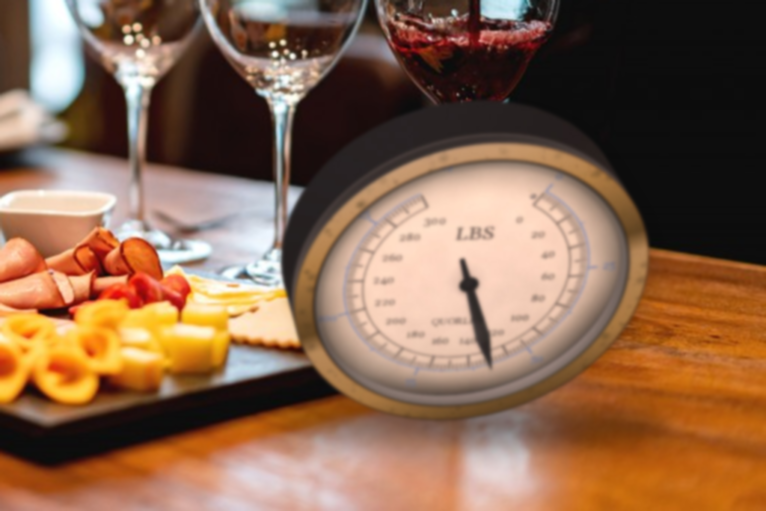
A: lb 130
